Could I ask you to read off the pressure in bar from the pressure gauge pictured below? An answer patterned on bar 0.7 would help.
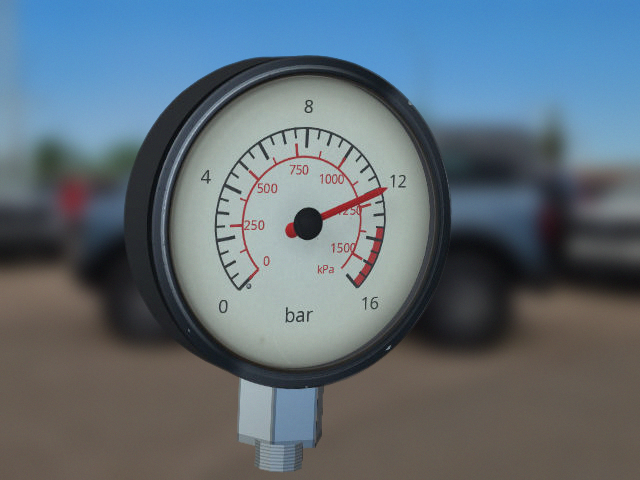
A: bar 12
